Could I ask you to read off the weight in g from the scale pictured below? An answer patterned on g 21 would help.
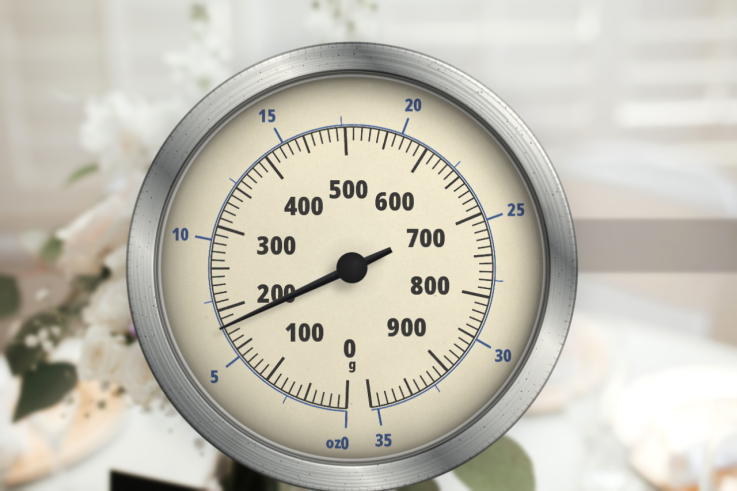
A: g 180
